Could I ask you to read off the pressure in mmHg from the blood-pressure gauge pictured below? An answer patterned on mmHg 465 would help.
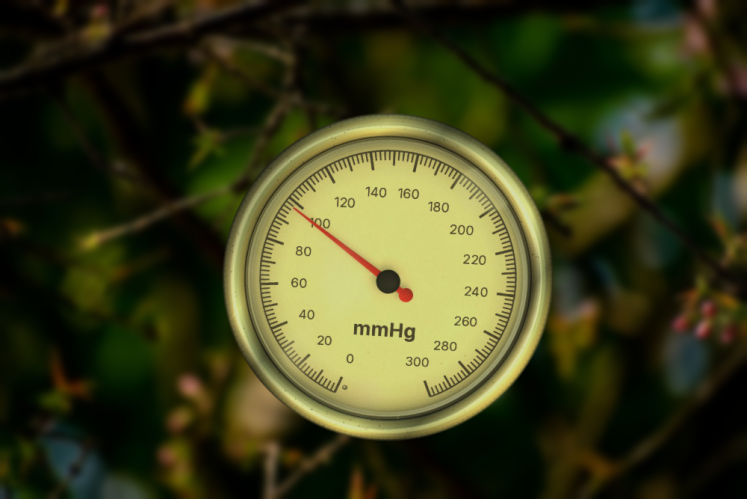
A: mmHg 98
